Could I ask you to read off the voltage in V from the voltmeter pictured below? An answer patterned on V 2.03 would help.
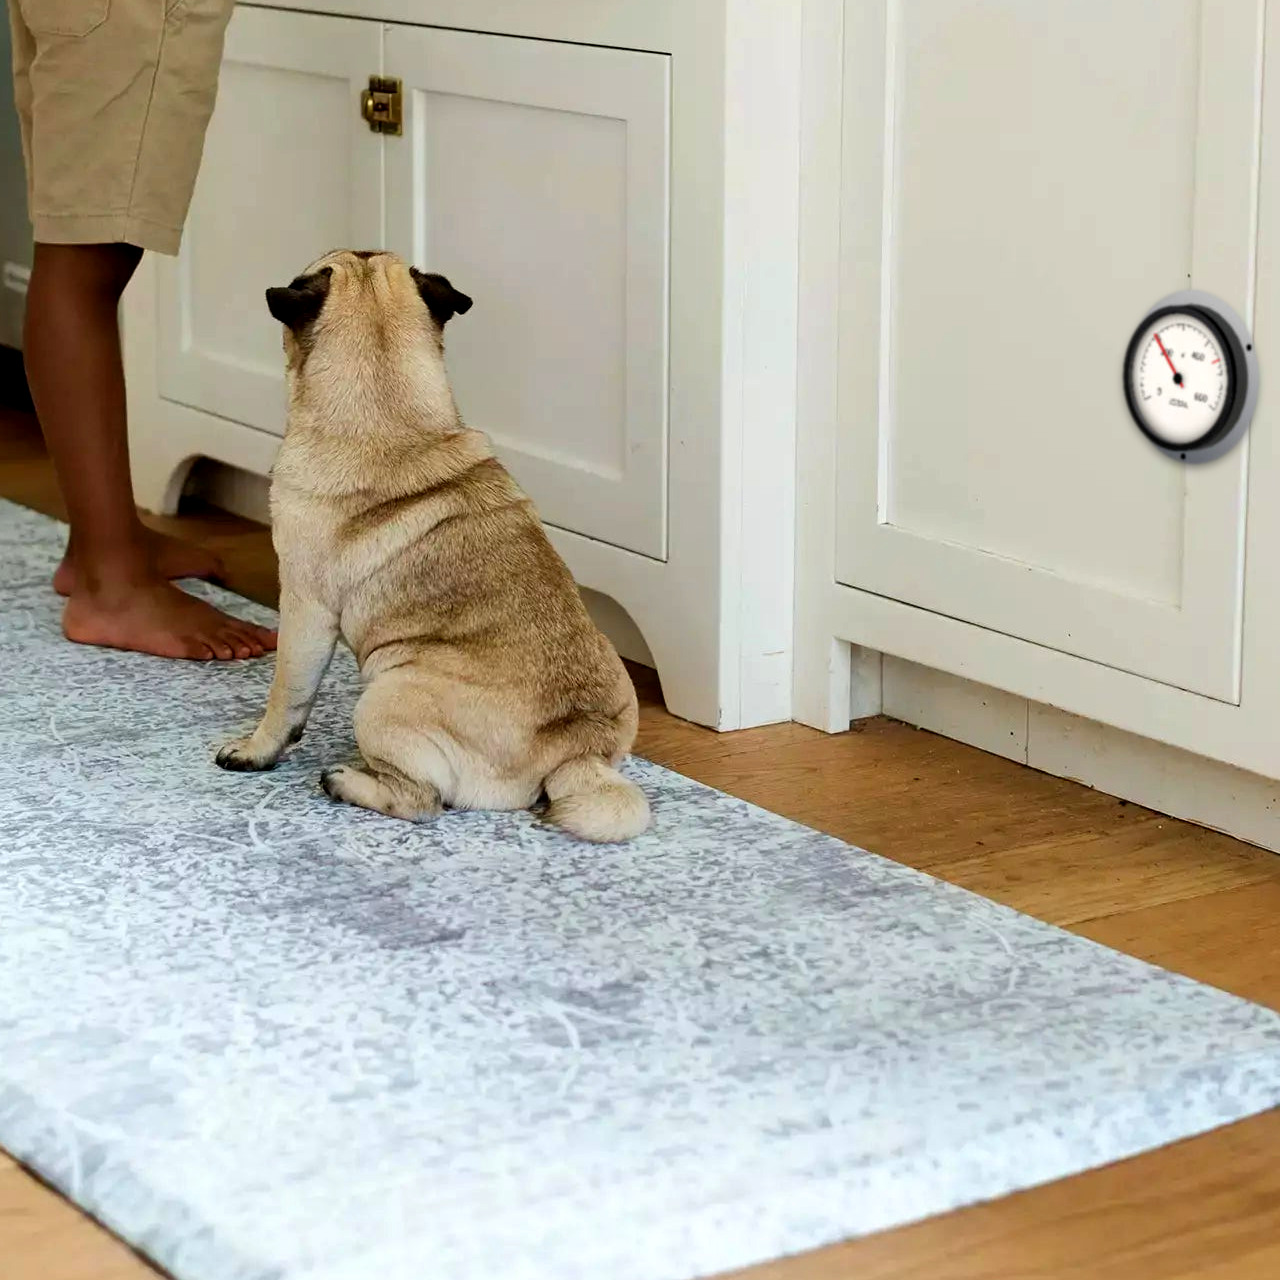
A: V 200
